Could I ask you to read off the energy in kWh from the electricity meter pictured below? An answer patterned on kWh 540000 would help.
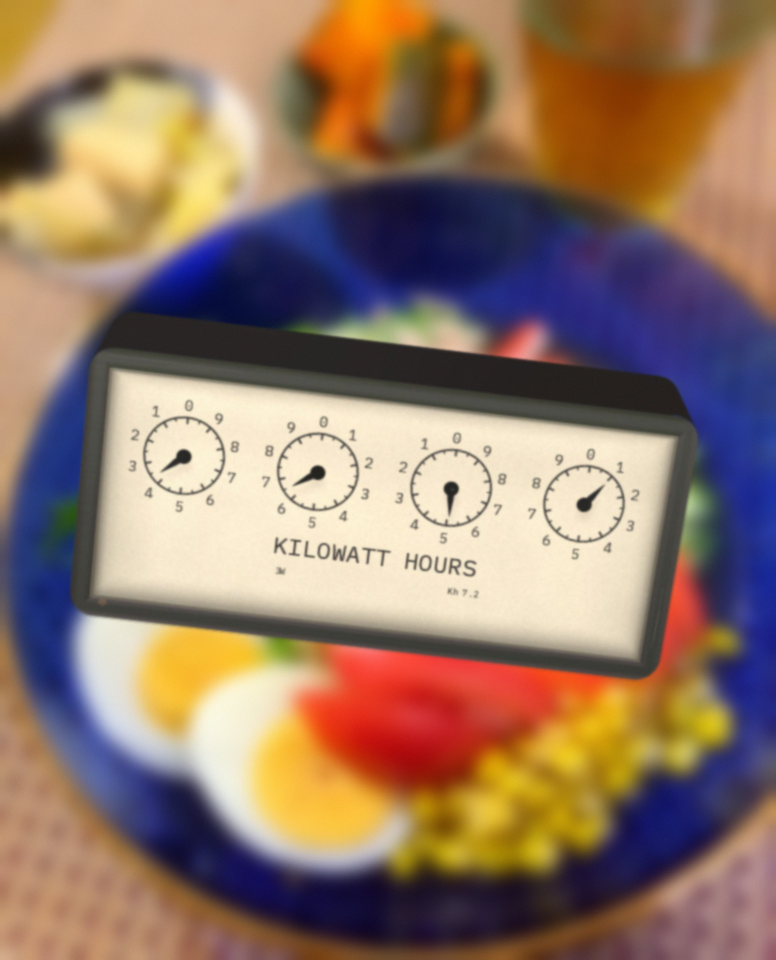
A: kWh 3651
